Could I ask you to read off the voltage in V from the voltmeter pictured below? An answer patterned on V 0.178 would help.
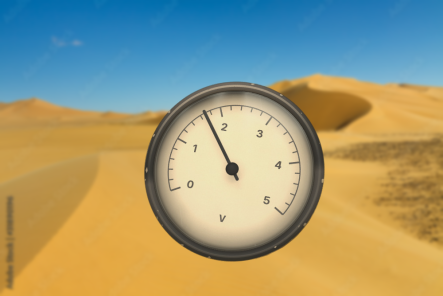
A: V 1.7
